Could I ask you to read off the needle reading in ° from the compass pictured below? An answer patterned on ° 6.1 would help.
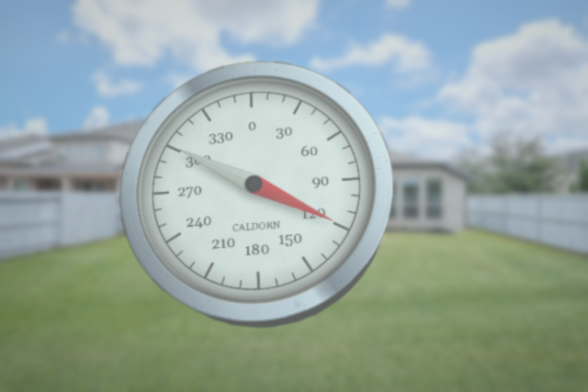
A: ° 120
